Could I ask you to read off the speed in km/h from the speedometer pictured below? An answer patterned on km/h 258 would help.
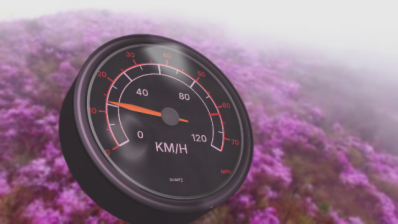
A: km/h 20
